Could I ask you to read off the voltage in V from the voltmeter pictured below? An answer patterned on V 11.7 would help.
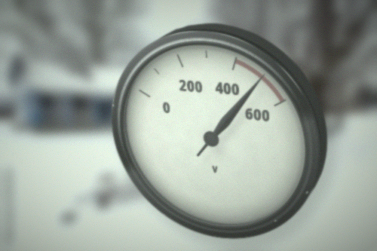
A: V 500
